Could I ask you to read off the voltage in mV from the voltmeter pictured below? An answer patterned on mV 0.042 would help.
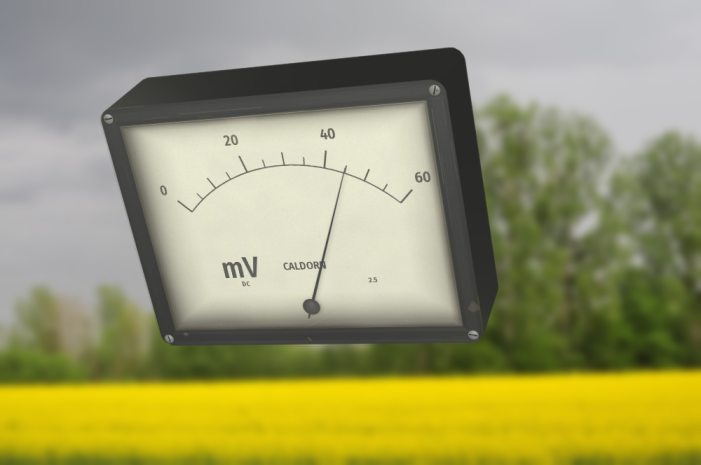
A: mV 45
